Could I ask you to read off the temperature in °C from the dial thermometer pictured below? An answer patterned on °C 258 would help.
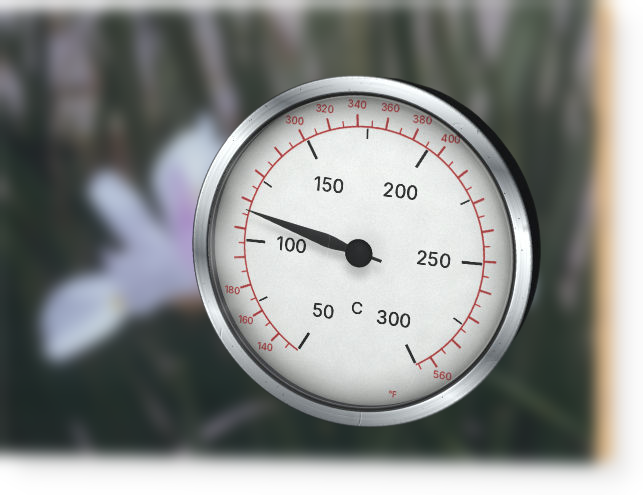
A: °C 112.5
